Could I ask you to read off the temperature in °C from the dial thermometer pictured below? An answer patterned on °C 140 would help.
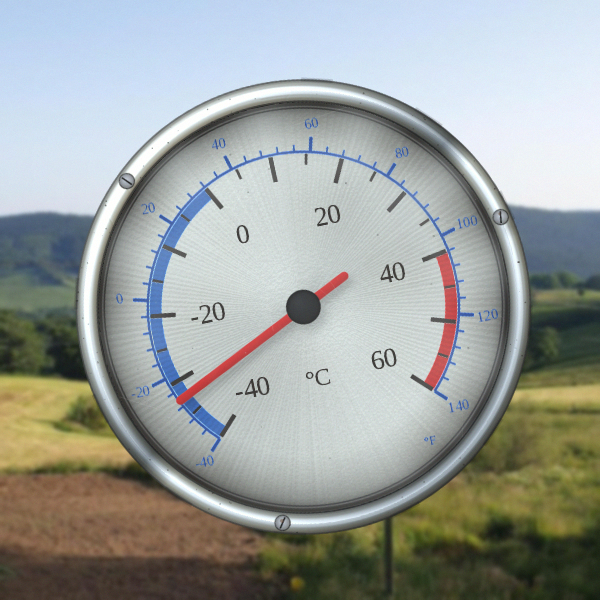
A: °C -32.5
